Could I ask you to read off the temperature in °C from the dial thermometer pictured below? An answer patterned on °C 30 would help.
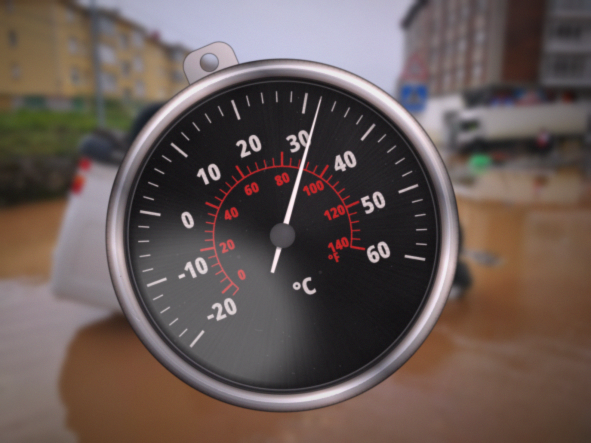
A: °C 32
